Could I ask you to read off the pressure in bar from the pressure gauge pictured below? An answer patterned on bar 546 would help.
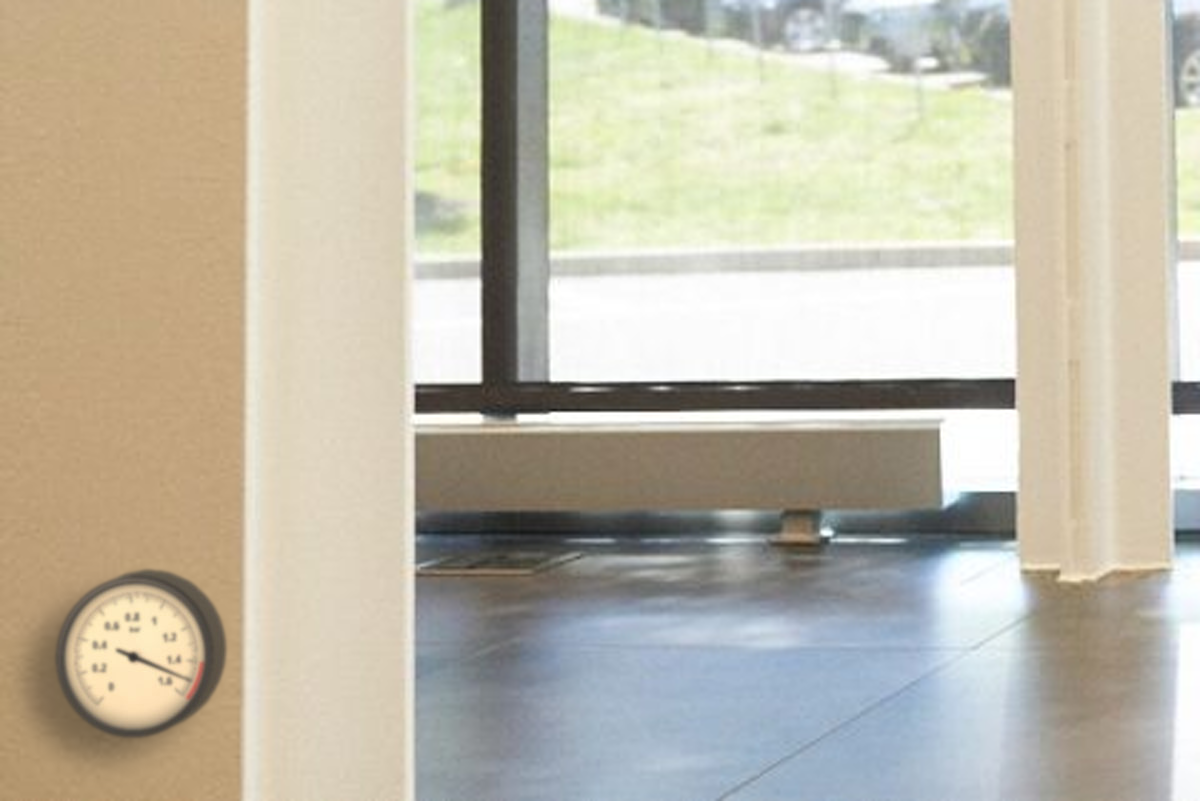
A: bar 1.5
